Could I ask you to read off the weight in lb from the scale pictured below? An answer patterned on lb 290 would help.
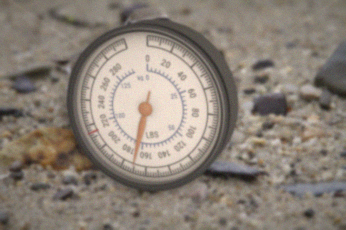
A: lb 170
